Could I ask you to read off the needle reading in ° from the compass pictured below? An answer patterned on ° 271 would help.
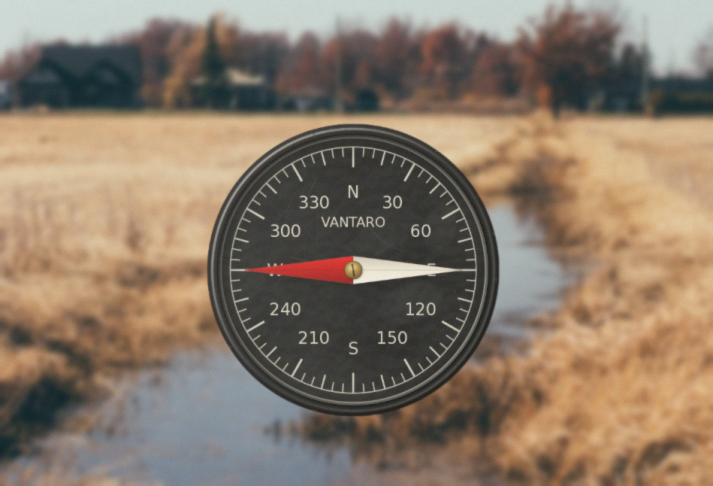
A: ° 270
